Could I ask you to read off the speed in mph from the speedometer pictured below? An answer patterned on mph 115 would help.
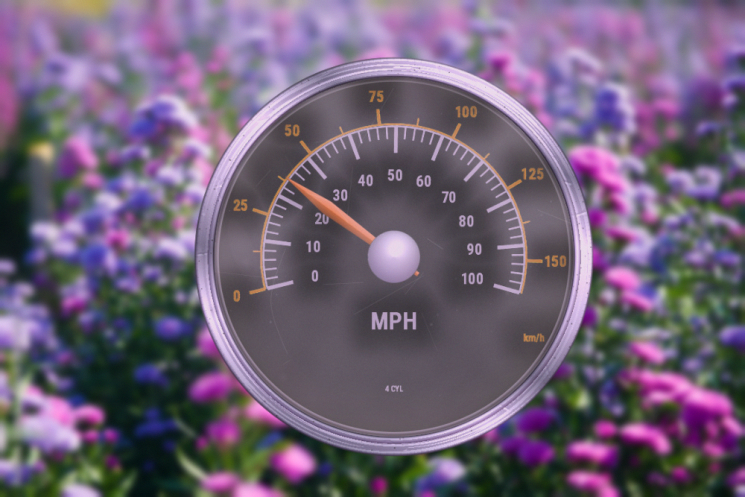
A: mph 24
